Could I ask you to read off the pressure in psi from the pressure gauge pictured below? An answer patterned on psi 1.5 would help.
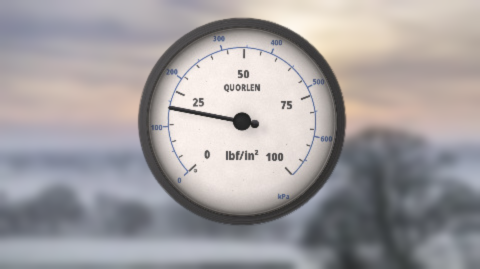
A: psi 20
